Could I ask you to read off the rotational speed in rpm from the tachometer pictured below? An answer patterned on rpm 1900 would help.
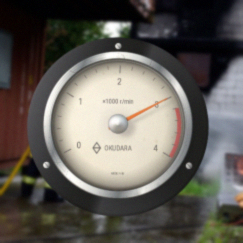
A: rpm 3000
